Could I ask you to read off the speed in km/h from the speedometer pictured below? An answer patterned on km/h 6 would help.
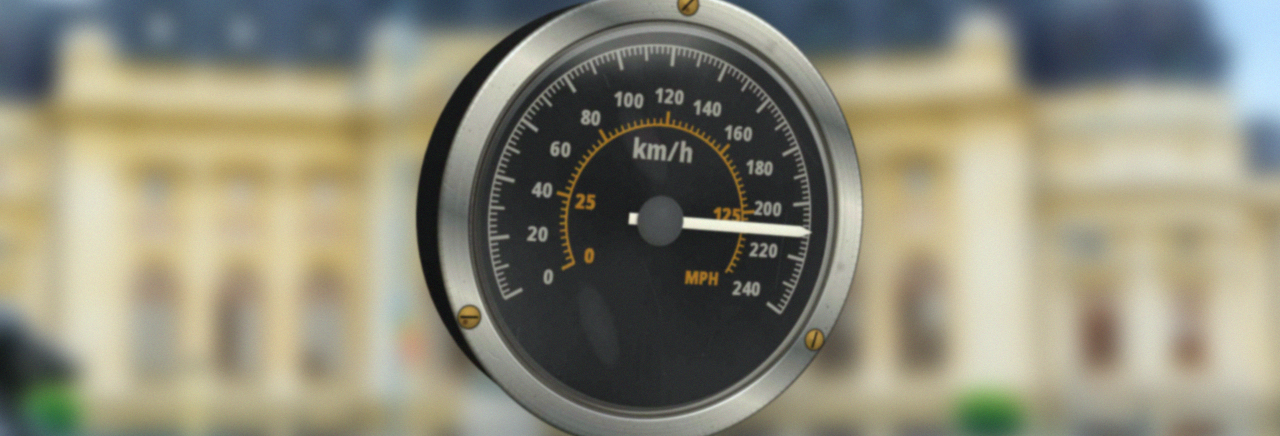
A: km/h 210
